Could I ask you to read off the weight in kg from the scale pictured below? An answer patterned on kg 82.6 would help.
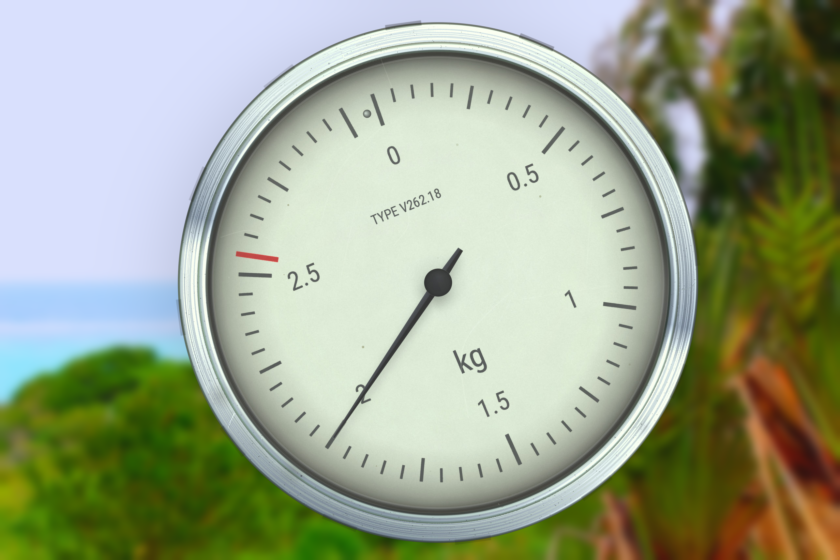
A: kg 2
